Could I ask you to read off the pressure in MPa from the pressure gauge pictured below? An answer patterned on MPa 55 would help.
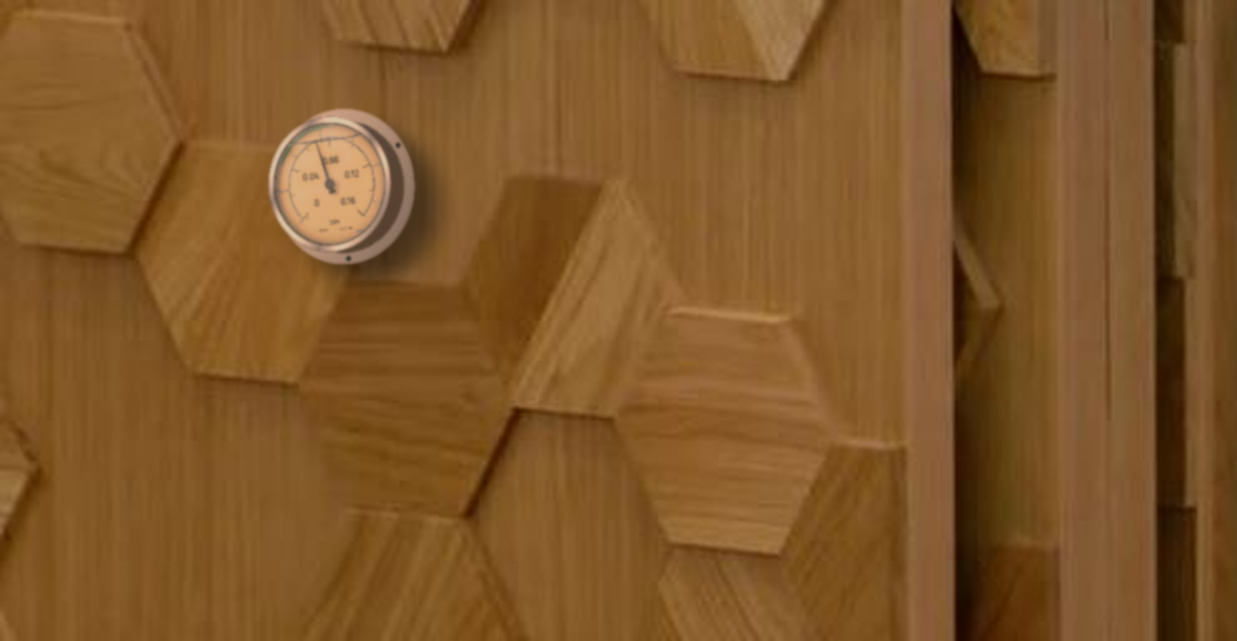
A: MPa 0.07
